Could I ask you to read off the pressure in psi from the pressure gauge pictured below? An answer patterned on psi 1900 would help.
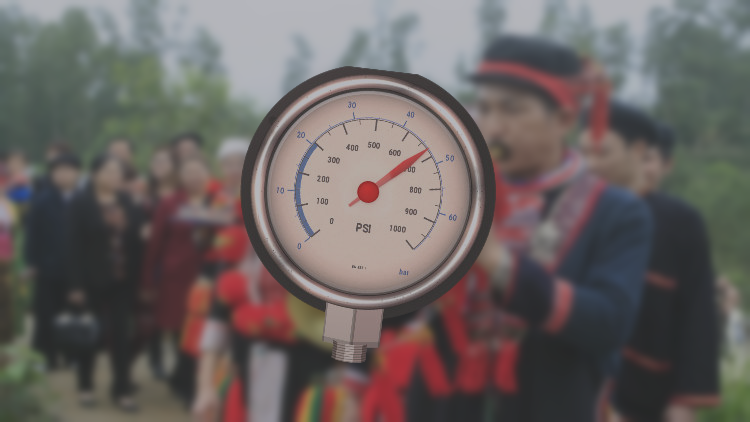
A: psi 675
